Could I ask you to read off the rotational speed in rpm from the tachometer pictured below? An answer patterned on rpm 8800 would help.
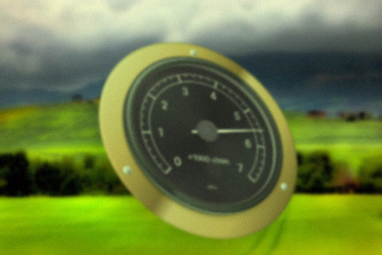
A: rpm 5600
